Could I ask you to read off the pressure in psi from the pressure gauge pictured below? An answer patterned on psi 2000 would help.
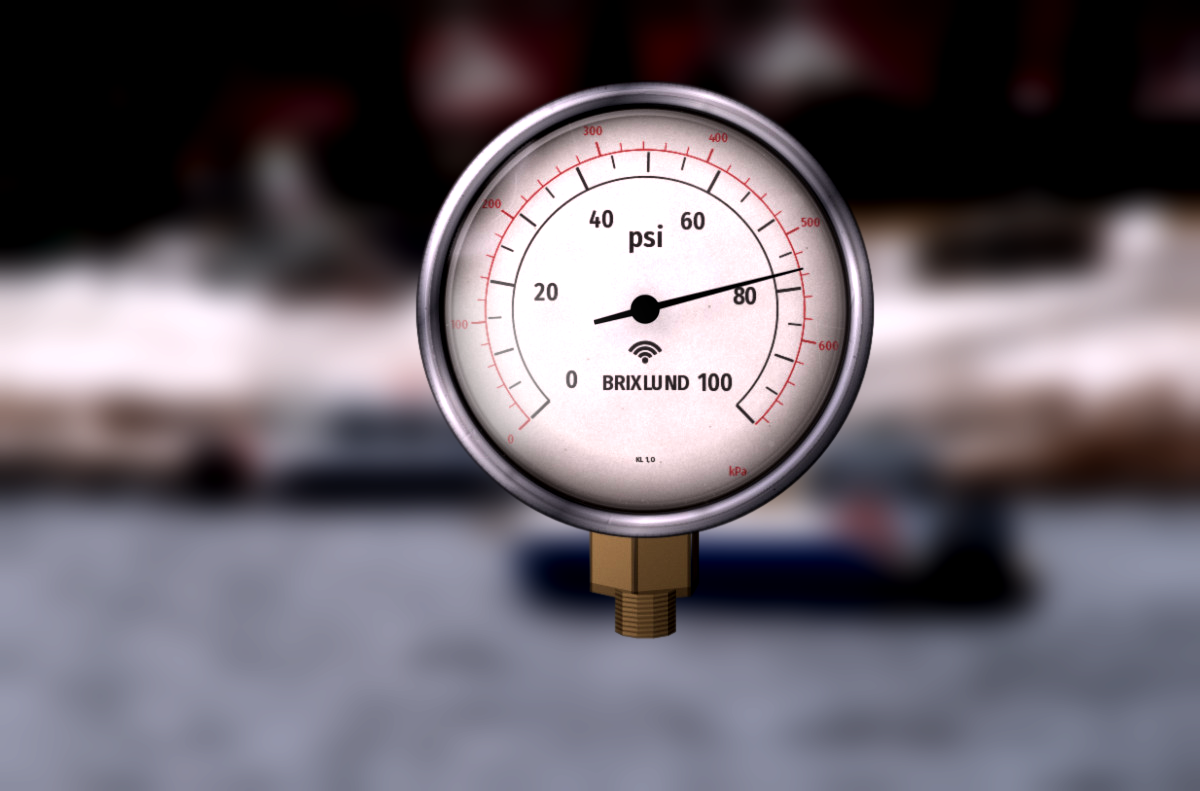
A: psi 77.5
